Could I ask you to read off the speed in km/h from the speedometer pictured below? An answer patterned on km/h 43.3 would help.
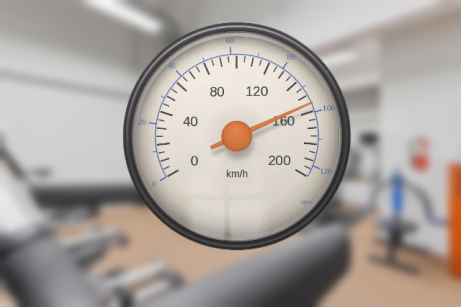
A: km/h 155
